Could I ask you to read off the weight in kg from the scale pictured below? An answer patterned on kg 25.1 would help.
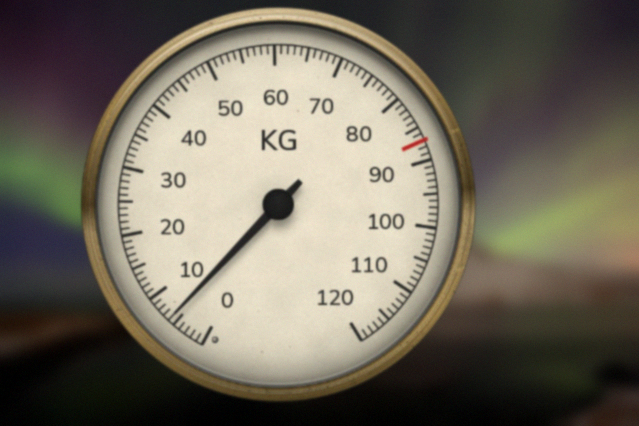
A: kg 6
